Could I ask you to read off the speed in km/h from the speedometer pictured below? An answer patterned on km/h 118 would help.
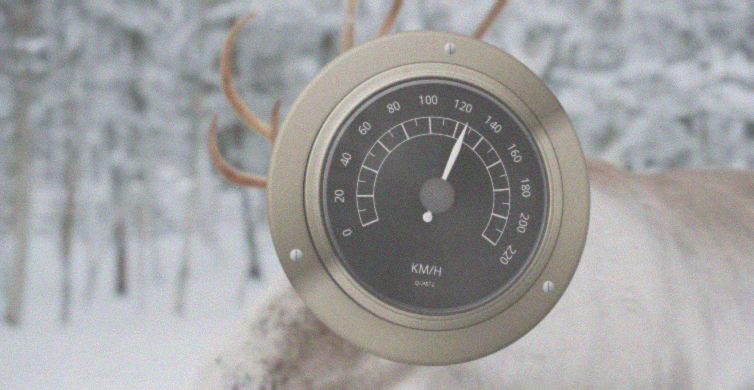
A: km/h 125
